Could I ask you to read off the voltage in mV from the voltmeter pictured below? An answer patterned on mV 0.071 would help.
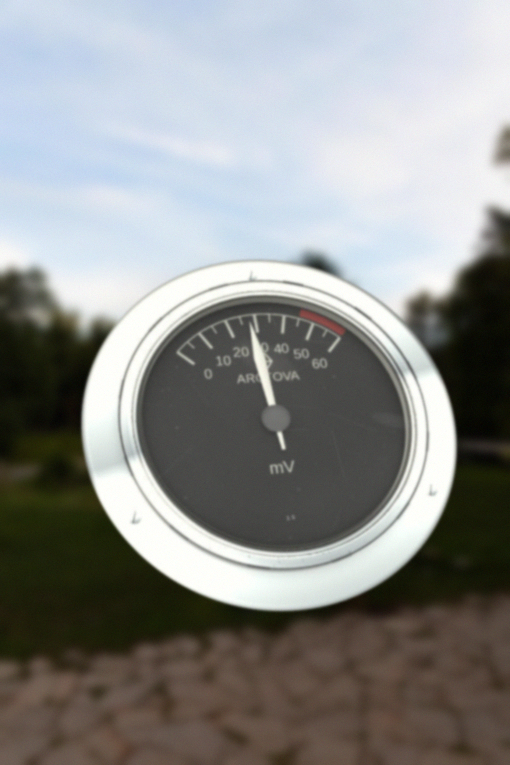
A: mV 27.5
